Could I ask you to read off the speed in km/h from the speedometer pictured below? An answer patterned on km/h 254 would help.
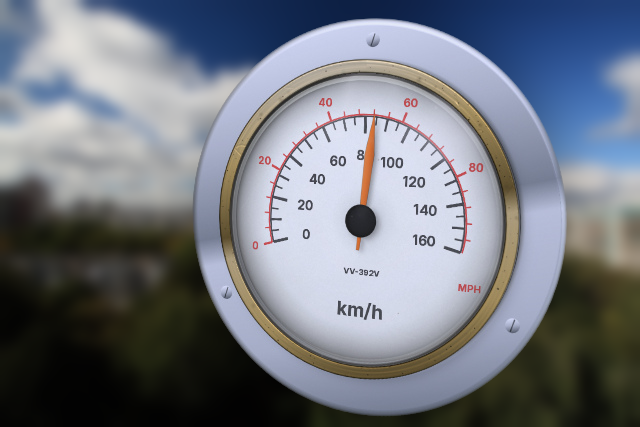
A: km/h 85
